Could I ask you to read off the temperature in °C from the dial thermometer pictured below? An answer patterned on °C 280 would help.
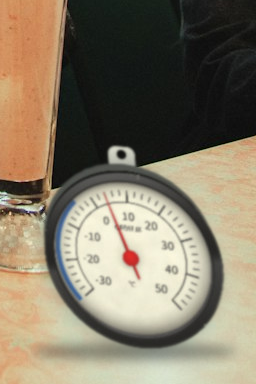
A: °C 4
